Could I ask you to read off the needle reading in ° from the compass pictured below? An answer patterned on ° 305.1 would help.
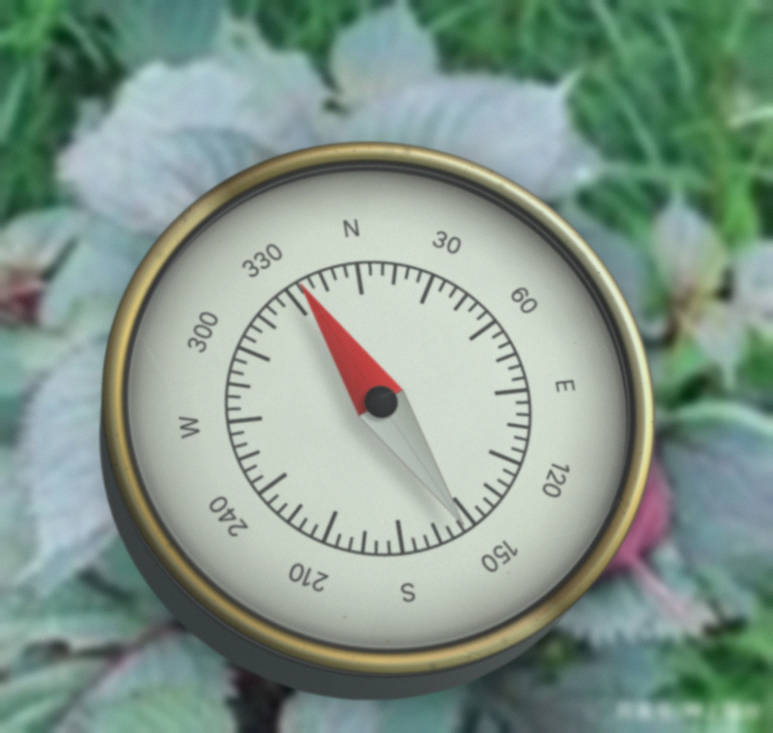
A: ° 335
